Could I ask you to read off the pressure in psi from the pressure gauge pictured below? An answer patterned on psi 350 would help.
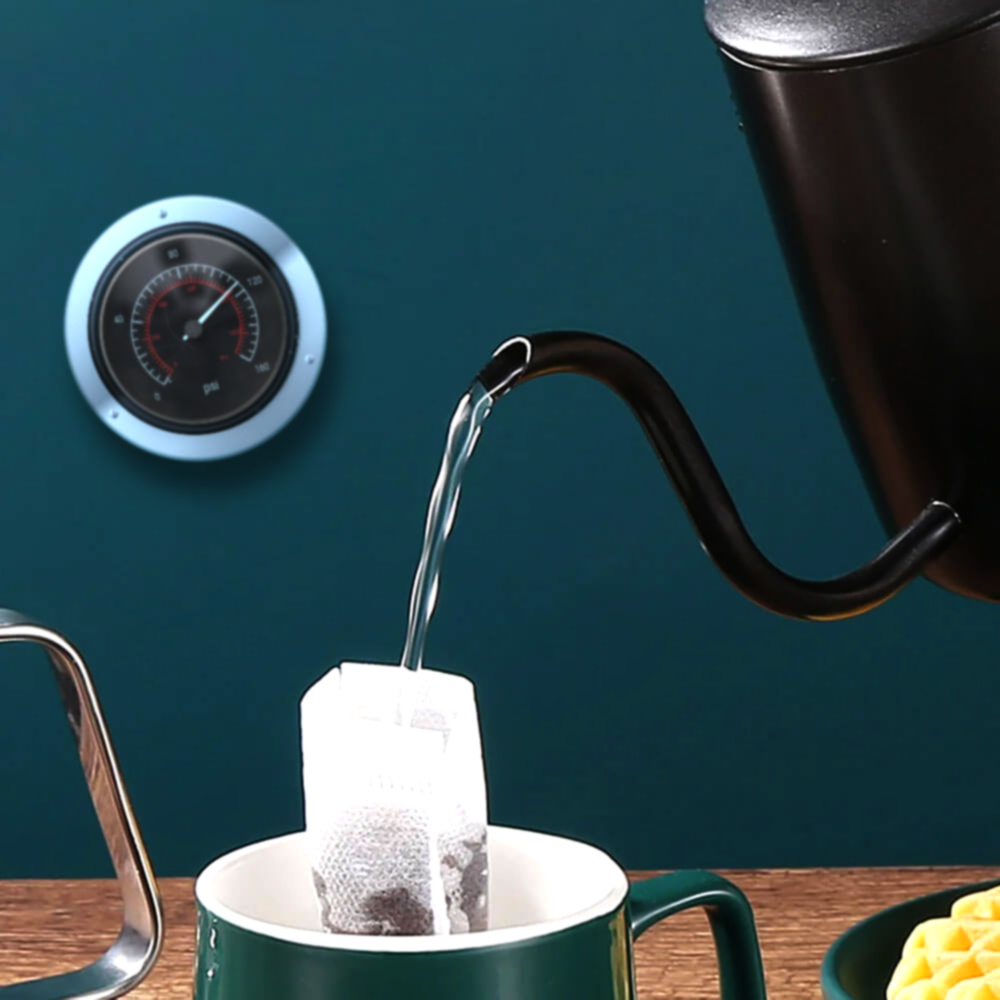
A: psi 115
